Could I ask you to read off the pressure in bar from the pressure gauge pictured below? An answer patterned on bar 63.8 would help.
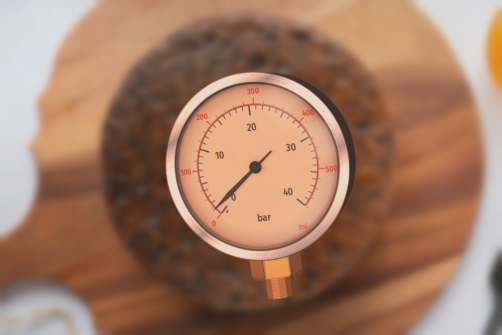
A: bar 1
